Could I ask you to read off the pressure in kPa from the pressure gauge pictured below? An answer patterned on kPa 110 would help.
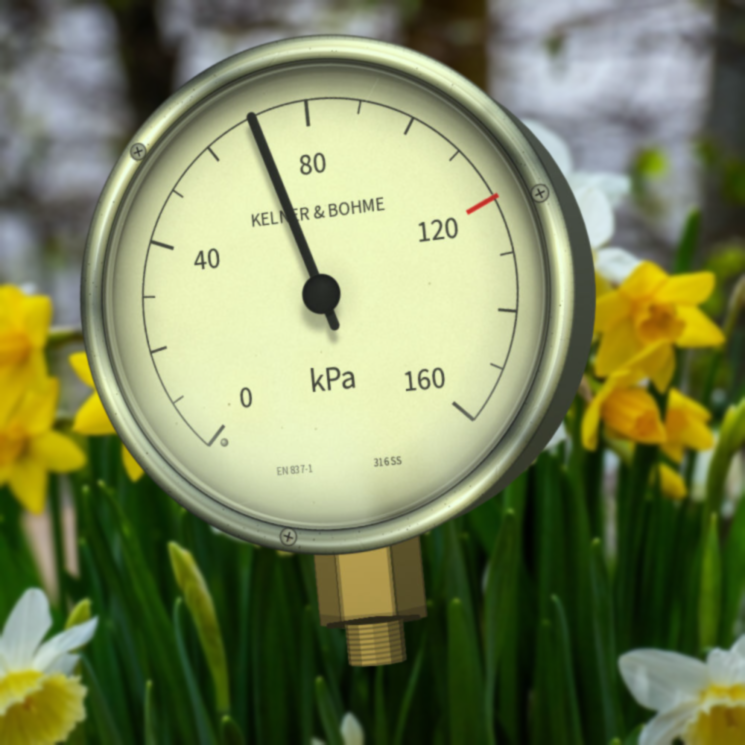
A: kPa 70
